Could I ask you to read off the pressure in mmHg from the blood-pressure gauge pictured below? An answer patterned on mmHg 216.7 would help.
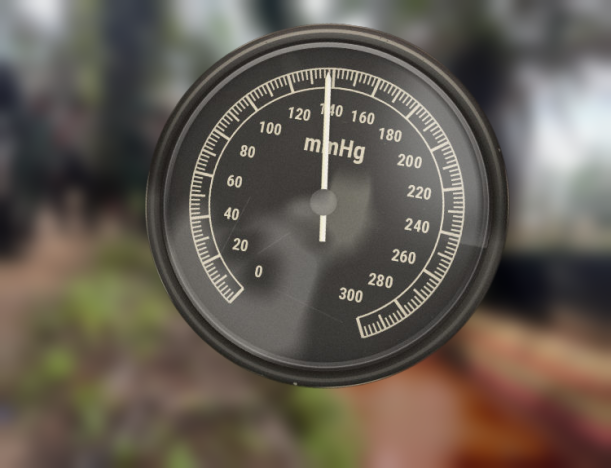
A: mmHg 138
